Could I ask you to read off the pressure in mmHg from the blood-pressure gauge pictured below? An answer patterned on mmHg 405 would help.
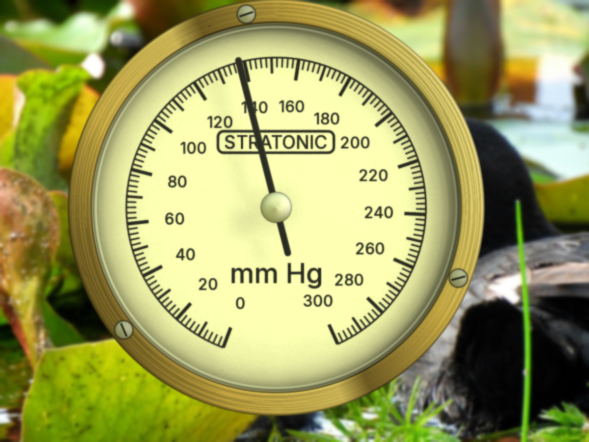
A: mmHg 138
